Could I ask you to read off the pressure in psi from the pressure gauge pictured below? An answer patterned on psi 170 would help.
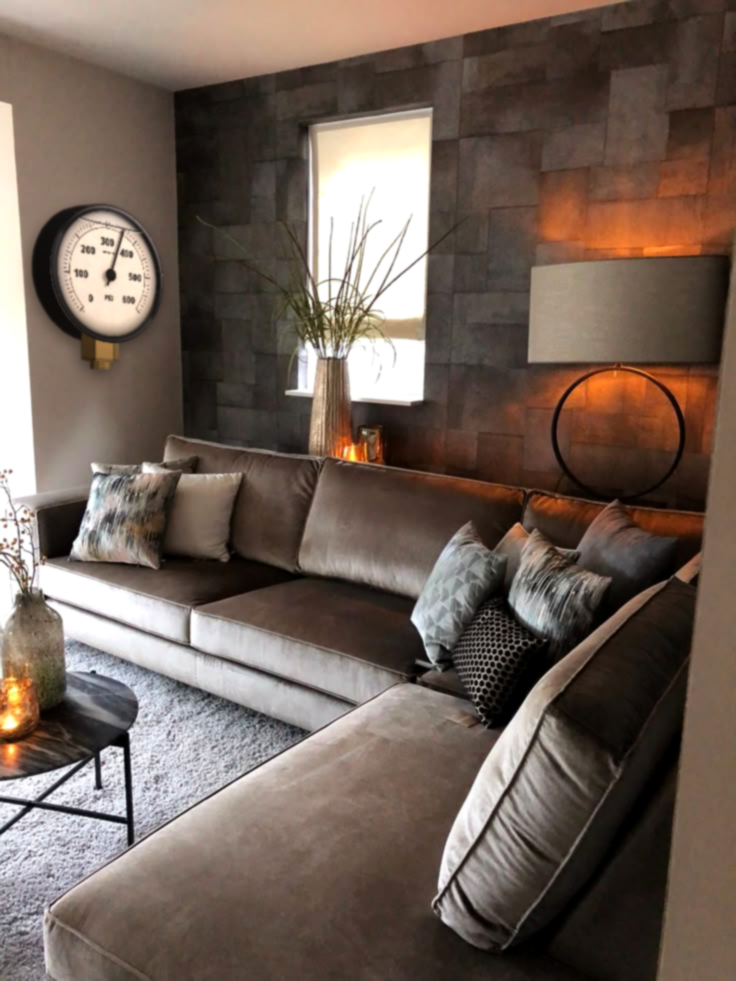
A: psi 350
